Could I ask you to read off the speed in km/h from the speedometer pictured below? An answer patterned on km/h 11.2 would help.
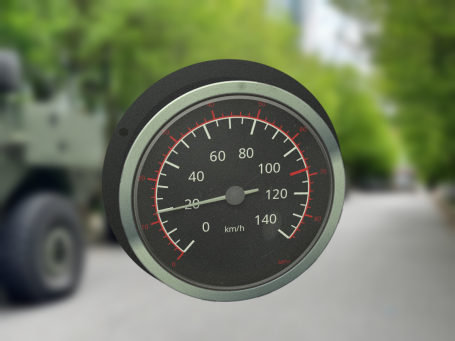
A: km/h 20
